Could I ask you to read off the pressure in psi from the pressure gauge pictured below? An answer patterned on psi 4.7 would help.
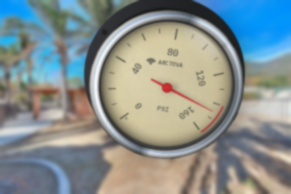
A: psi 145
